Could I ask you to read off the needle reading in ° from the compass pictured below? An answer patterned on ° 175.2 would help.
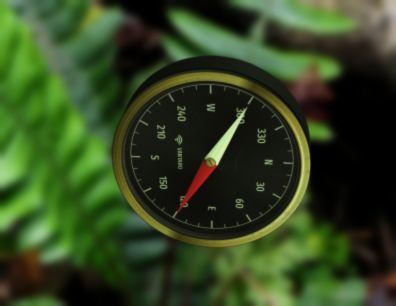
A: ° 120
